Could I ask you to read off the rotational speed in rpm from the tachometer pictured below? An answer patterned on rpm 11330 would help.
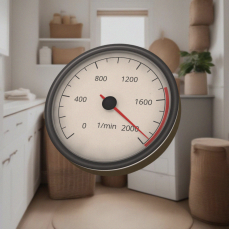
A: rpm 1950
